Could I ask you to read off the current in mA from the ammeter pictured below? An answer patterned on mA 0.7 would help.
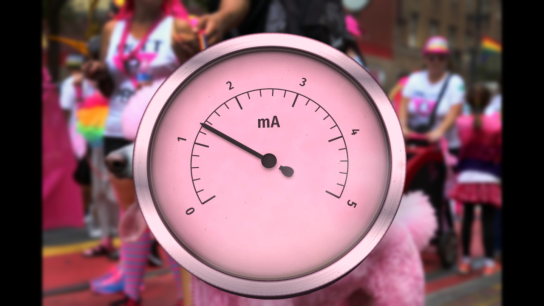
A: mA 1.3
